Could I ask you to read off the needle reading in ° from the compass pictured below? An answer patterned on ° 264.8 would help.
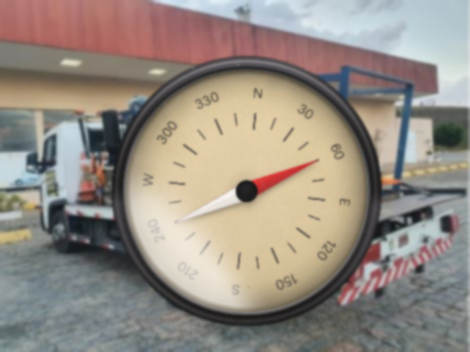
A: ° 60
